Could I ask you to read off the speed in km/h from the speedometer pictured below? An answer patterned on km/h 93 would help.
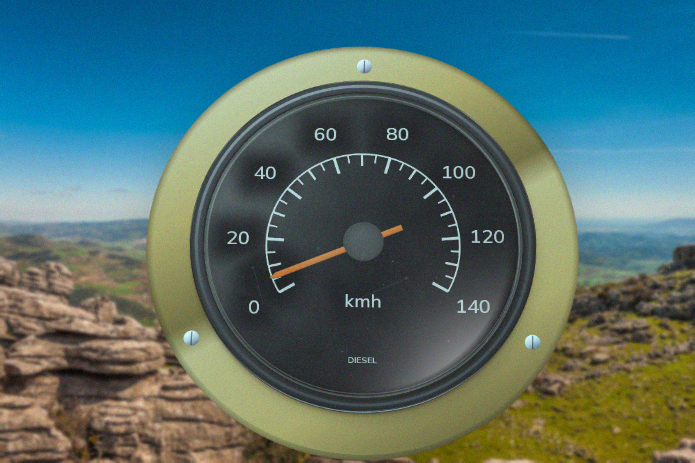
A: km/h 5
